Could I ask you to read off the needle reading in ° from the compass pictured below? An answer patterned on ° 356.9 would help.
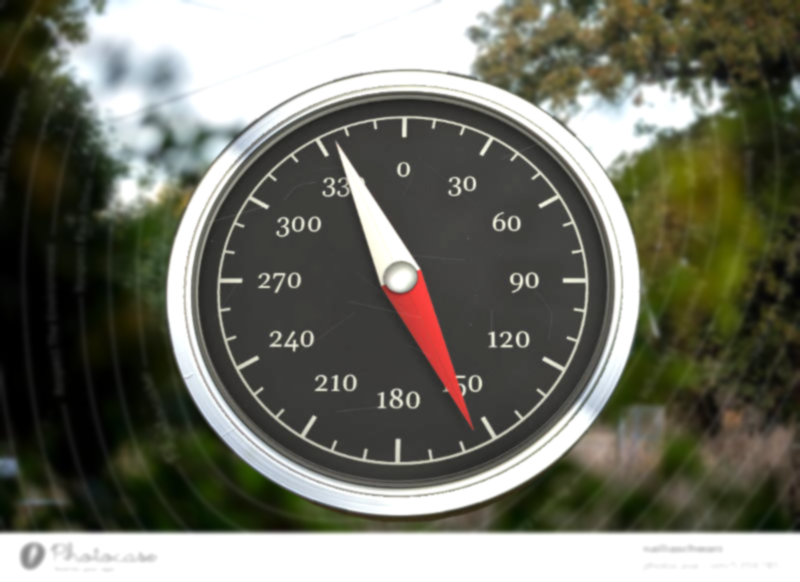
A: ° 155
